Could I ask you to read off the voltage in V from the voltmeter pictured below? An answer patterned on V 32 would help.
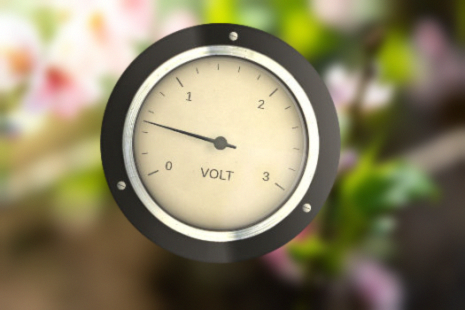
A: V 0.5
